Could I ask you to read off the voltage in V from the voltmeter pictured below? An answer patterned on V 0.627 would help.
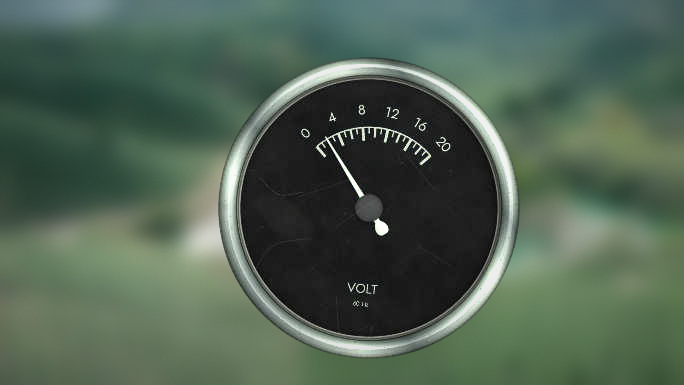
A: V 2
